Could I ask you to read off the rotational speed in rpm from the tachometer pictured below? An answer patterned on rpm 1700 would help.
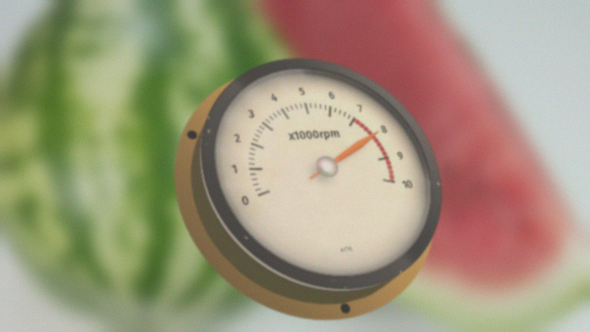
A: rpm 8000
